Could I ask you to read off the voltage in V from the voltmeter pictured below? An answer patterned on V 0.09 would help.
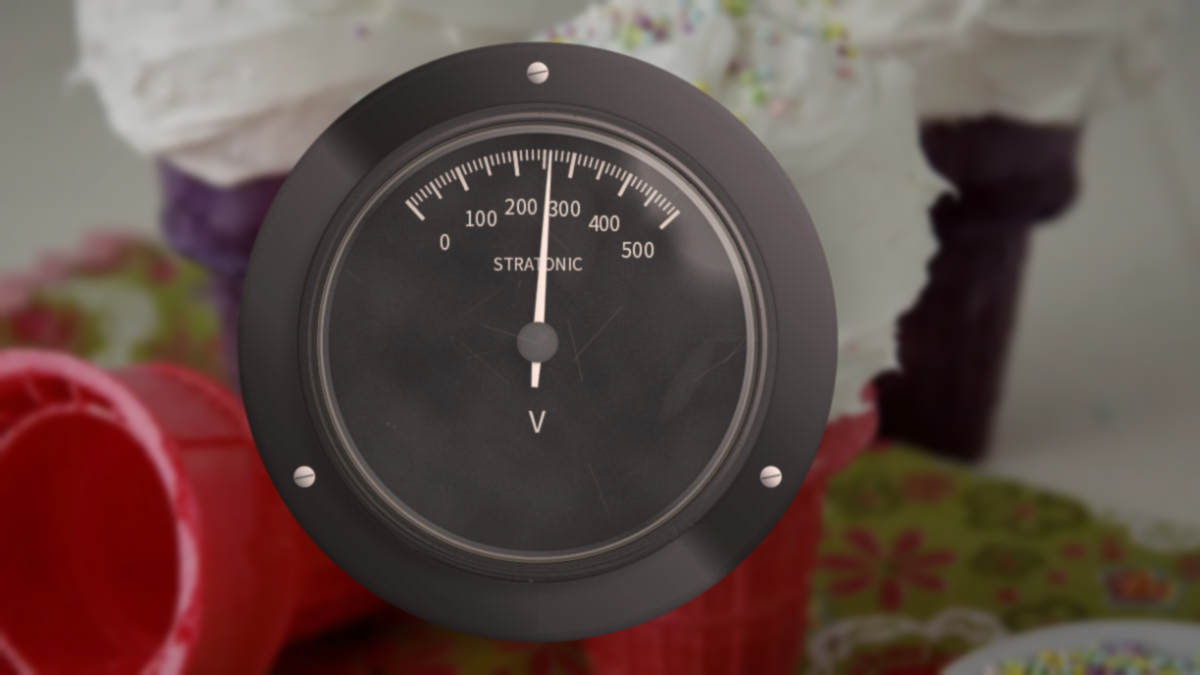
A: V 260
